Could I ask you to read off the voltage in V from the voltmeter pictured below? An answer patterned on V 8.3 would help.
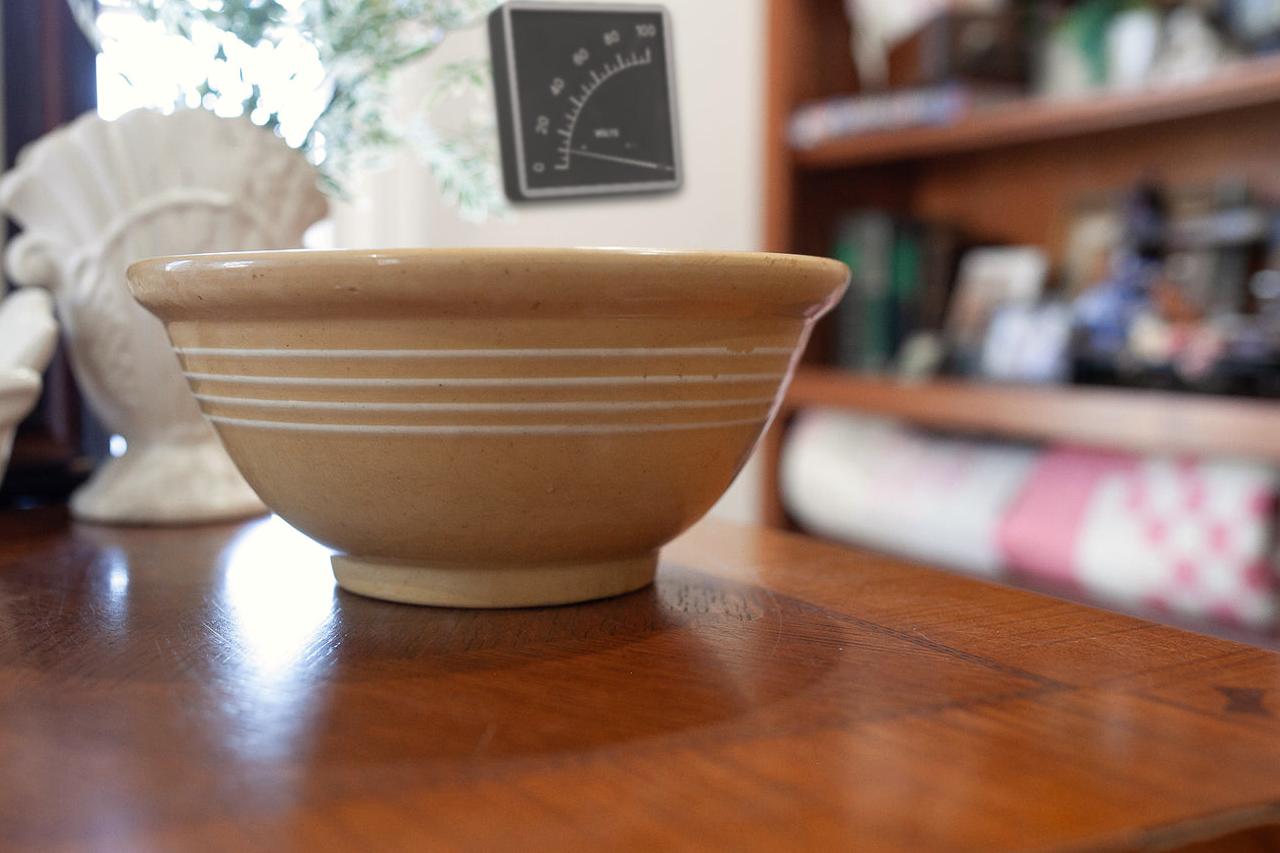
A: V 10
